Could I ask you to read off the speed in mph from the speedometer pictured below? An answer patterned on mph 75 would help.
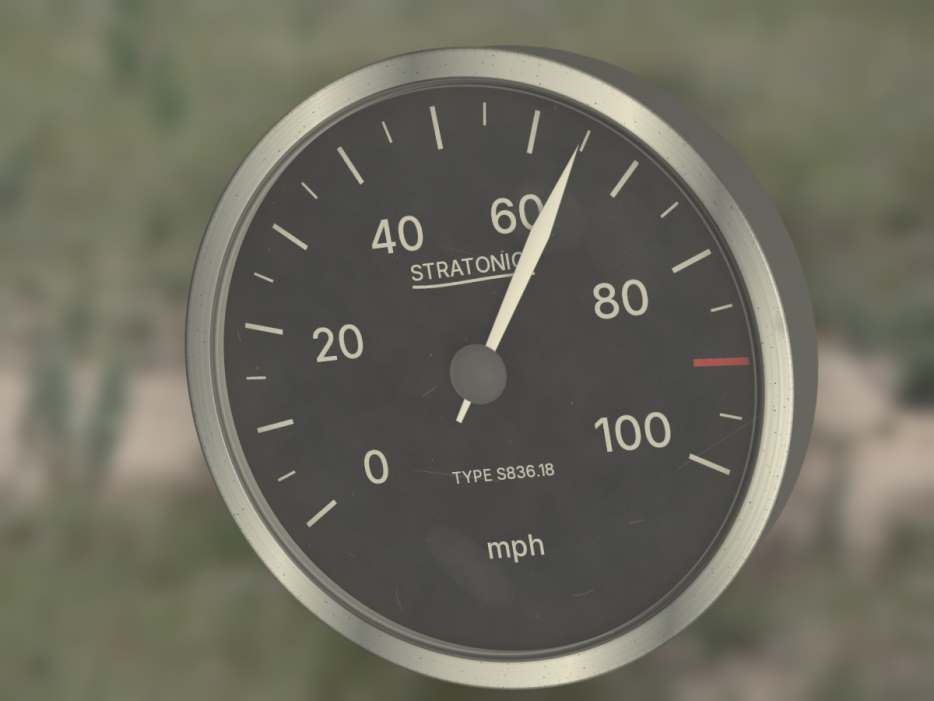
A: mph 65
